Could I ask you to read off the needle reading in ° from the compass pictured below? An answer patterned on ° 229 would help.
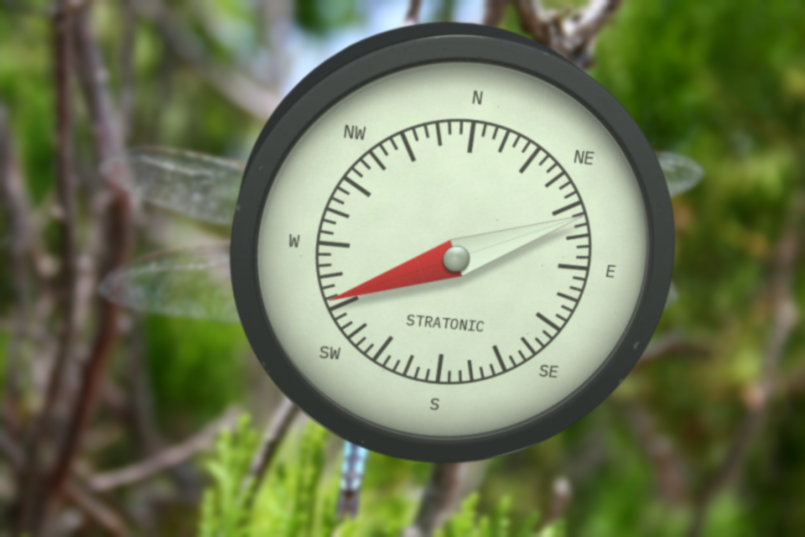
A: ° 245
